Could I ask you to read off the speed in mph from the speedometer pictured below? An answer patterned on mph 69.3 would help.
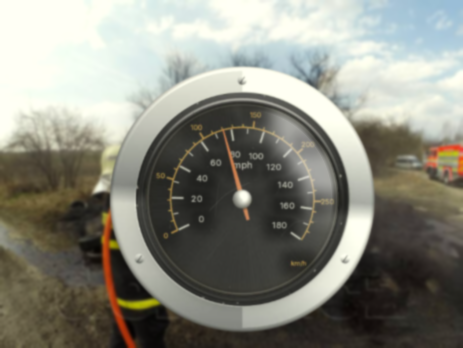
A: mph 75
